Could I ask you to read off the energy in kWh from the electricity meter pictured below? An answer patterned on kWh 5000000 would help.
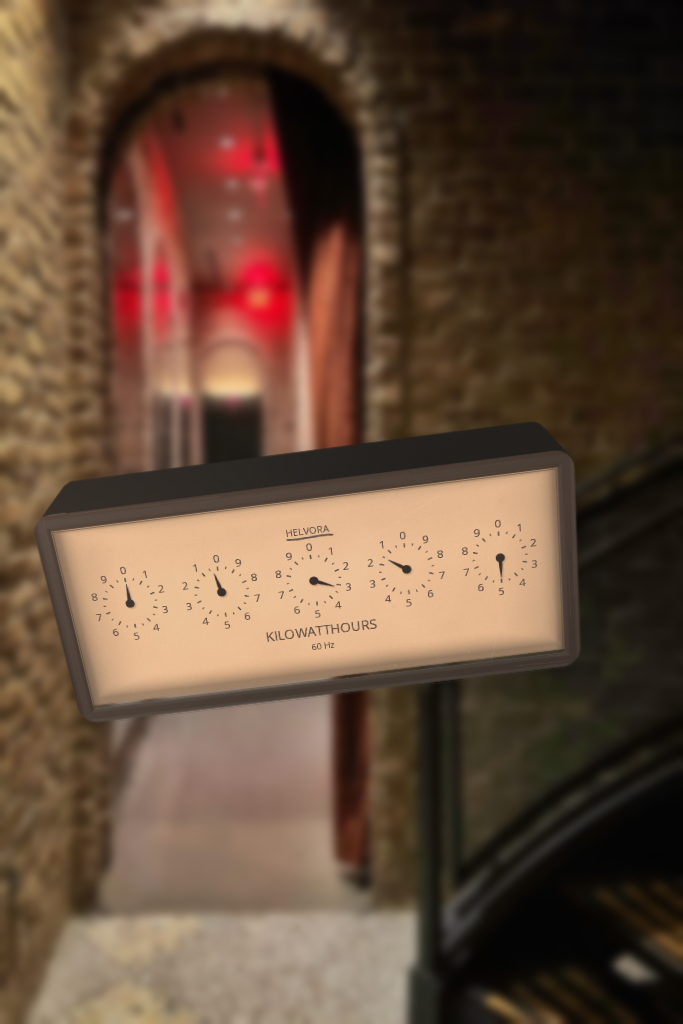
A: kWh 315
